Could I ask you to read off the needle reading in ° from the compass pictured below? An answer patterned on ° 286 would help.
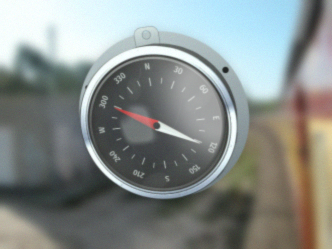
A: ° 300
